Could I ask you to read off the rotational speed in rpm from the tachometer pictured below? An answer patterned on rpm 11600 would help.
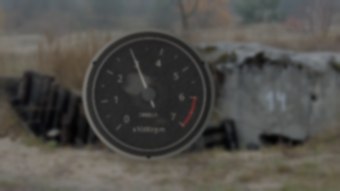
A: rpm 3000
